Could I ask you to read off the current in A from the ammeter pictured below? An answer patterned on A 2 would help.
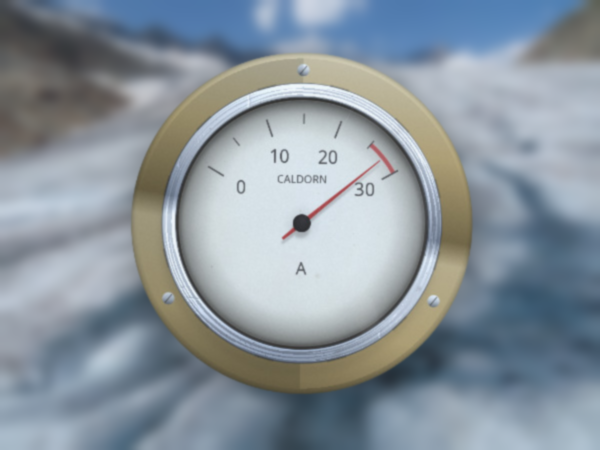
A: A 27.5
